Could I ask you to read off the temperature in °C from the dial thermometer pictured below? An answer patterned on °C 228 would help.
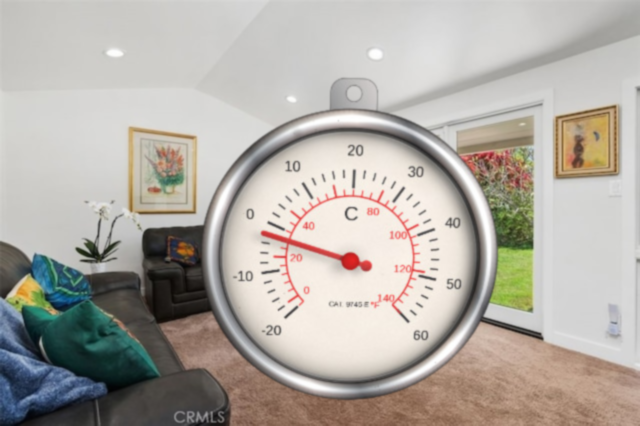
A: °C -2
